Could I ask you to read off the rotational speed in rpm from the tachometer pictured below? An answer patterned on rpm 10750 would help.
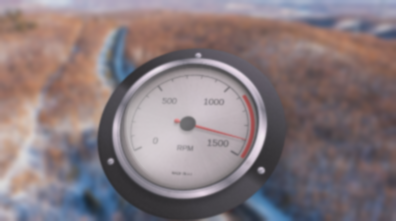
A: rpm 1400
